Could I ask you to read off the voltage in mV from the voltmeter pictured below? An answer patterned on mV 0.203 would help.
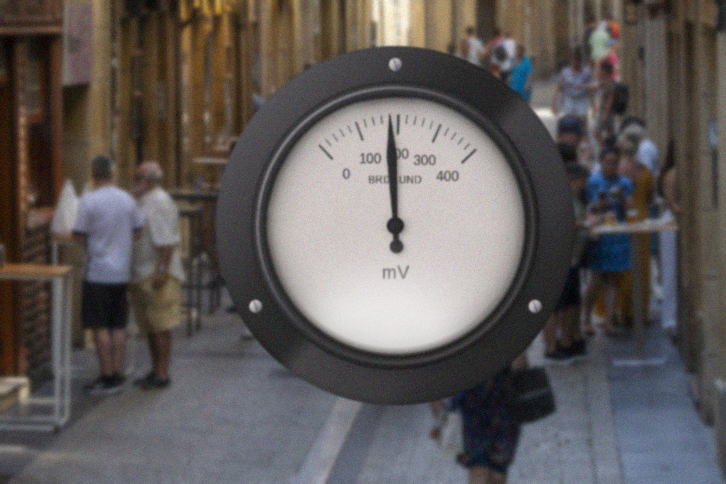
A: mV 180
